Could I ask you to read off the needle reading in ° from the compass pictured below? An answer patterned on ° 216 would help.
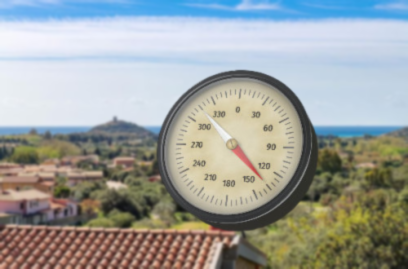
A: ° 135
